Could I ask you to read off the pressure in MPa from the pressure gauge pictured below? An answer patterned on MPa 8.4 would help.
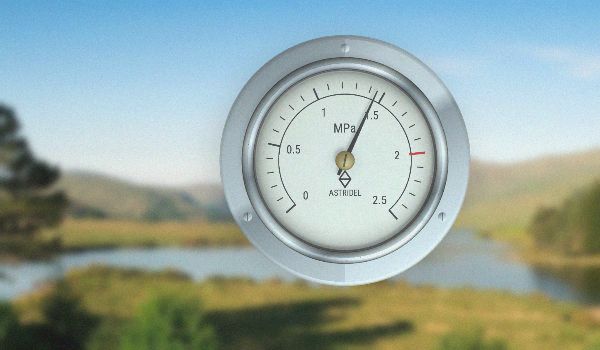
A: MPa 1.45
